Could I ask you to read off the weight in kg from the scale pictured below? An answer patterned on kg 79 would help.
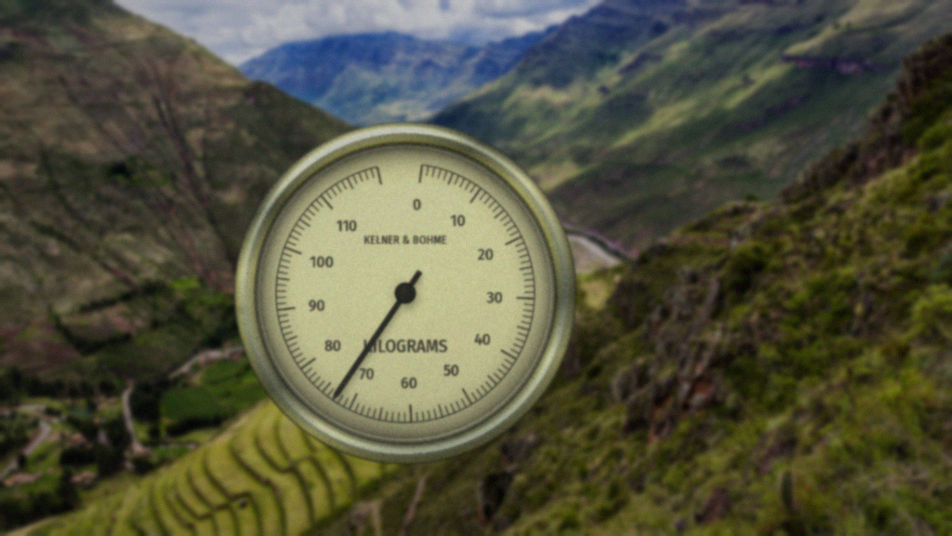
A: kg 73
